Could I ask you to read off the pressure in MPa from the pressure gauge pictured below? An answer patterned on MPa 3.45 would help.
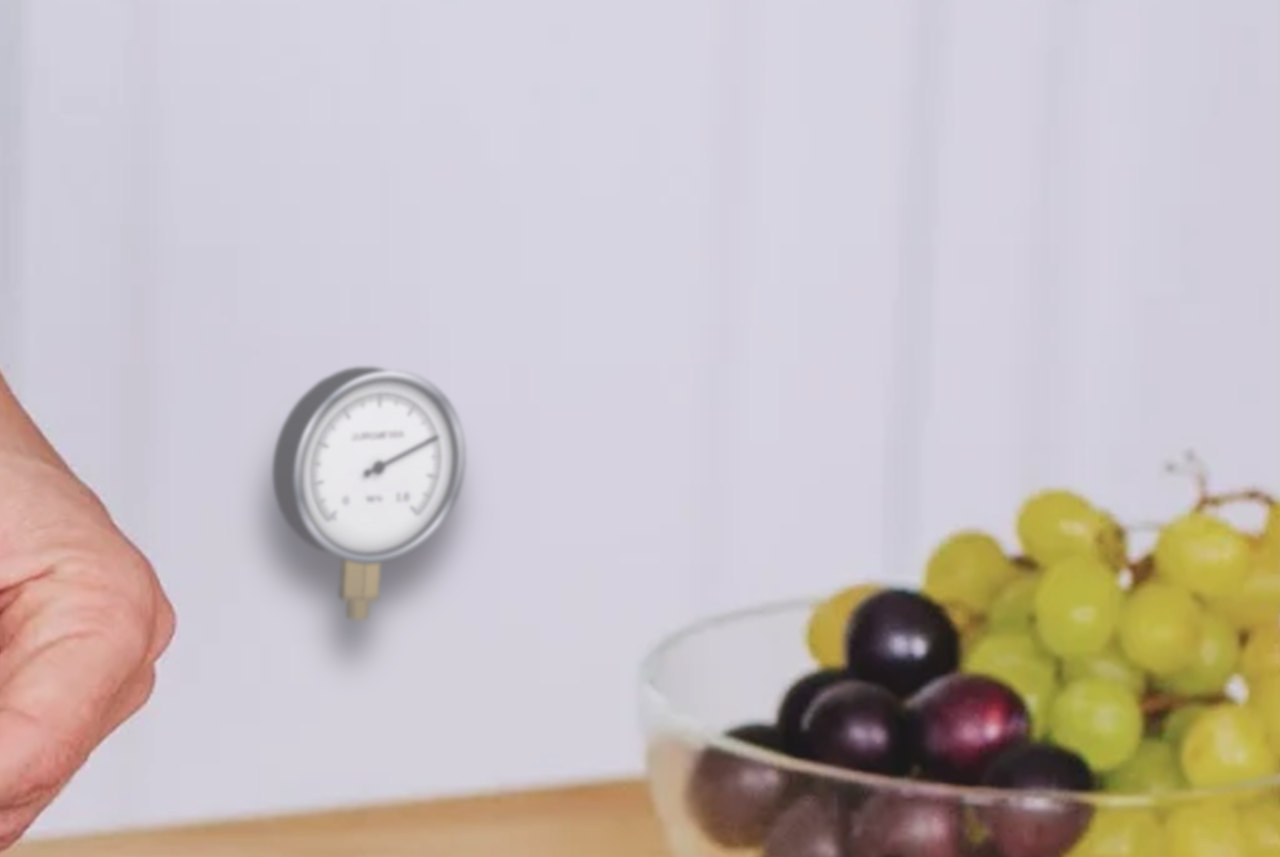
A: MPa 1.2
